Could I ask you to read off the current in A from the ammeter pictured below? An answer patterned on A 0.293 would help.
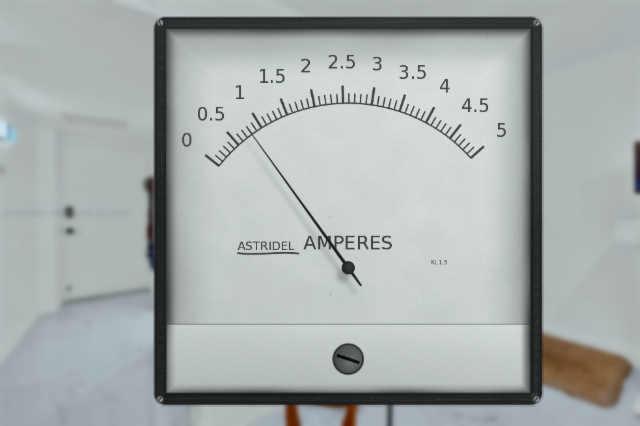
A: A 0.8
